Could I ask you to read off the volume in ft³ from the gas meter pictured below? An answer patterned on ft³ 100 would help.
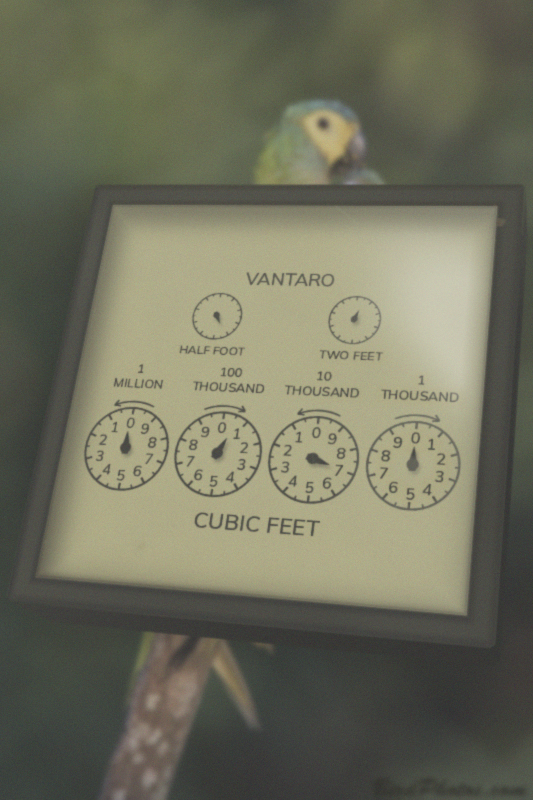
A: ft³ 7000
